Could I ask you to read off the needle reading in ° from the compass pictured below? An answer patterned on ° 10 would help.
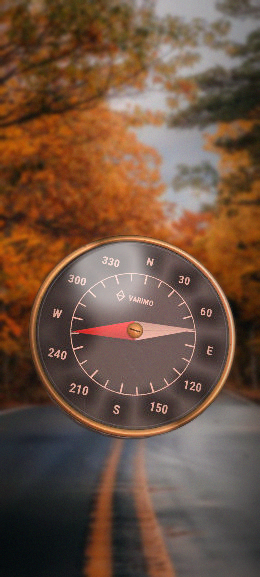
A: ° 255
